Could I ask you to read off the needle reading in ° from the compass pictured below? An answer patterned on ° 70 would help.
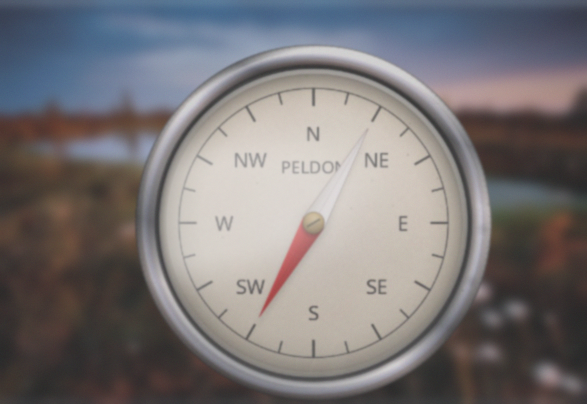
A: ° 210
